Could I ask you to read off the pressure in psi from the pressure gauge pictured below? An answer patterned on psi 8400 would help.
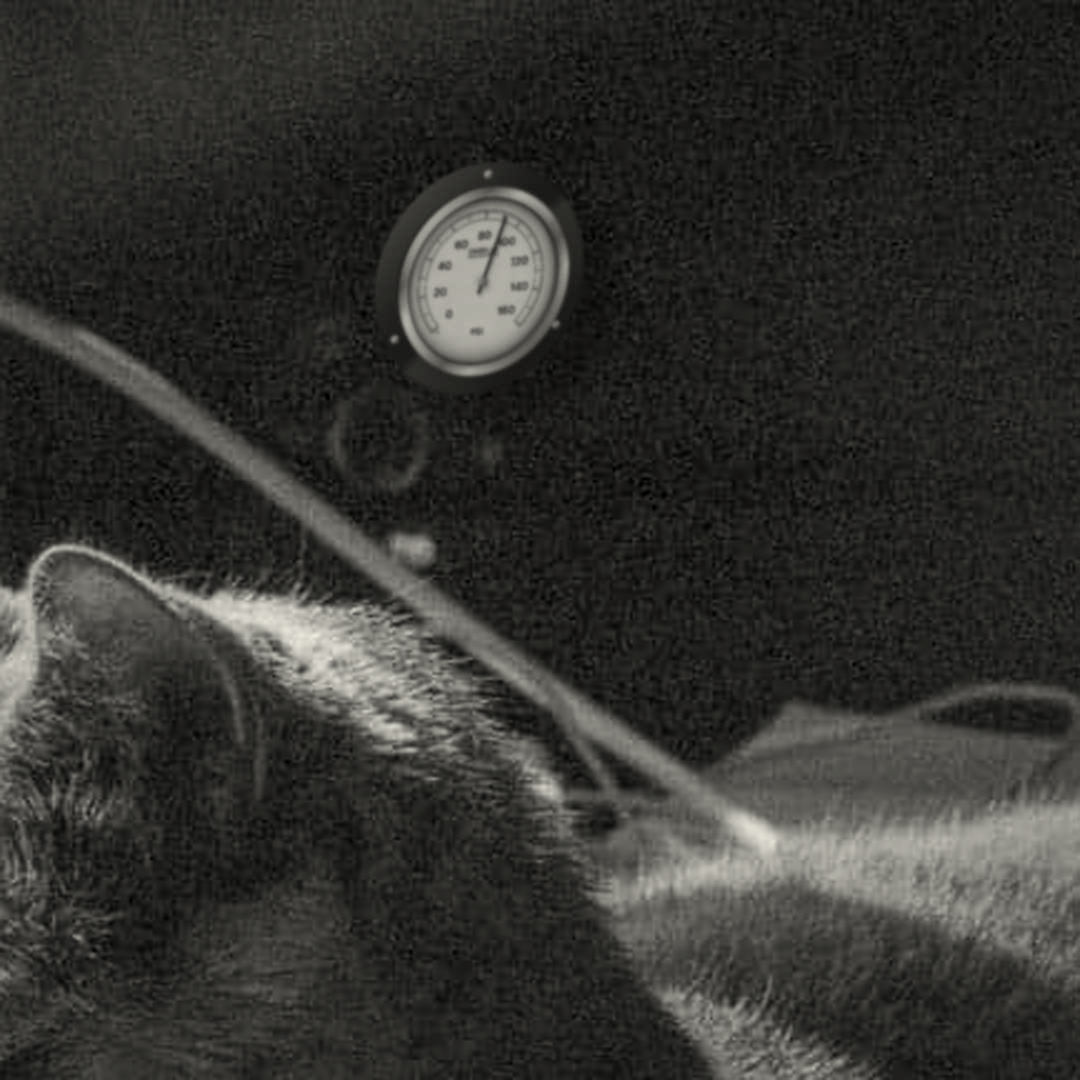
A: psi 90
